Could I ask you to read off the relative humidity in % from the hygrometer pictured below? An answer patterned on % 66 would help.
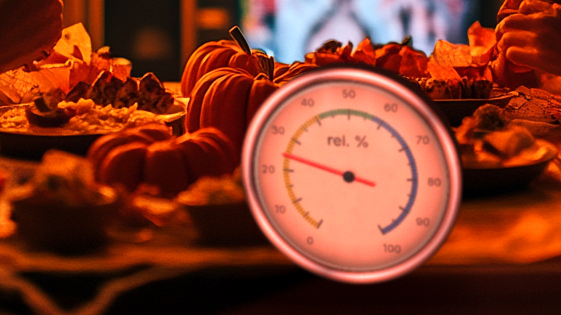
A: % 25
